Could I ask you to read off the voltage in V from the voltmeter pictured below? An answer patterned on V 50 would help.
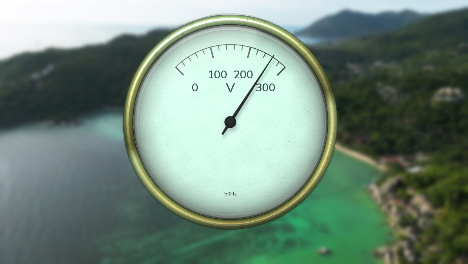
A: V 260
